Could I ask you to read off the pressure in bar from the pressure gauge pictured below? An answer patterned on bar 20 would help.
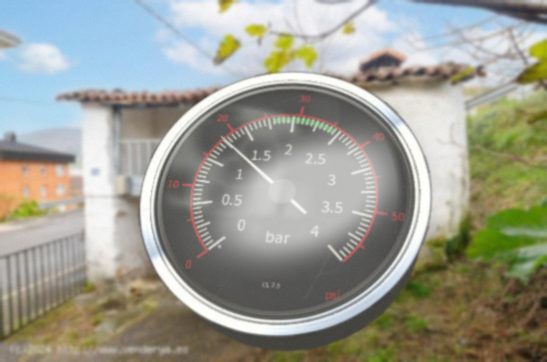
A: bar 1.25
